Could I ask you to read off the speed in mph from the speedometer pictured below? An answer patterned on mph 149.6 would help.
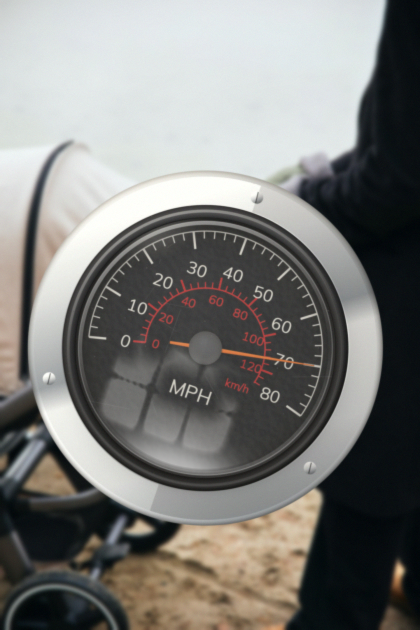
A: mph 70
